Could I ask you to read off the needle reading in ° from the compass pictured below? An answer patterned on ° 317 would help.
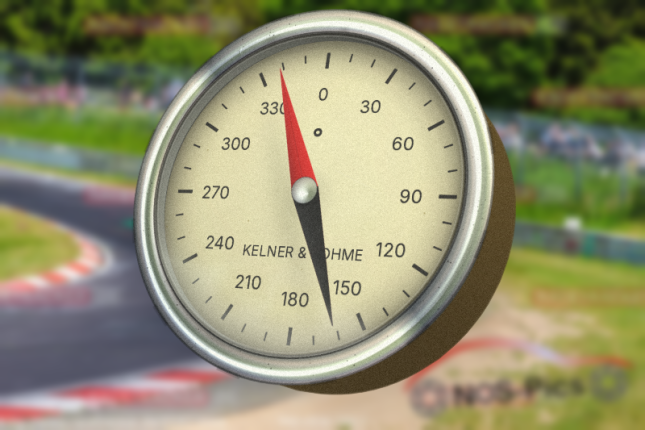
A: ° 340
